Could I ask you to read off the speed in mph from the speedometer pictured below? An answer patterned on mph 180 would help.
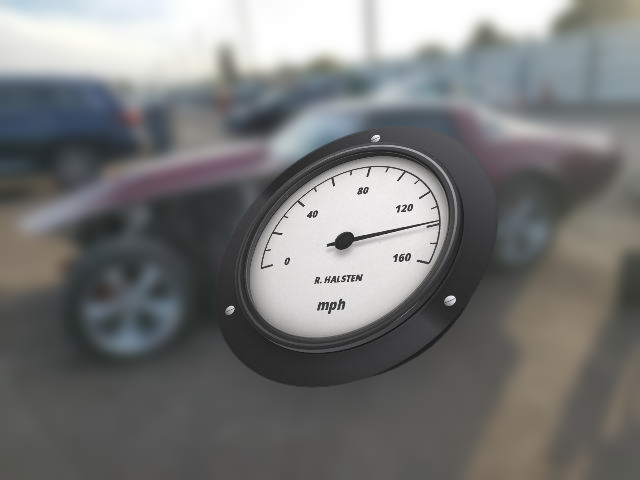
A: mph 140
